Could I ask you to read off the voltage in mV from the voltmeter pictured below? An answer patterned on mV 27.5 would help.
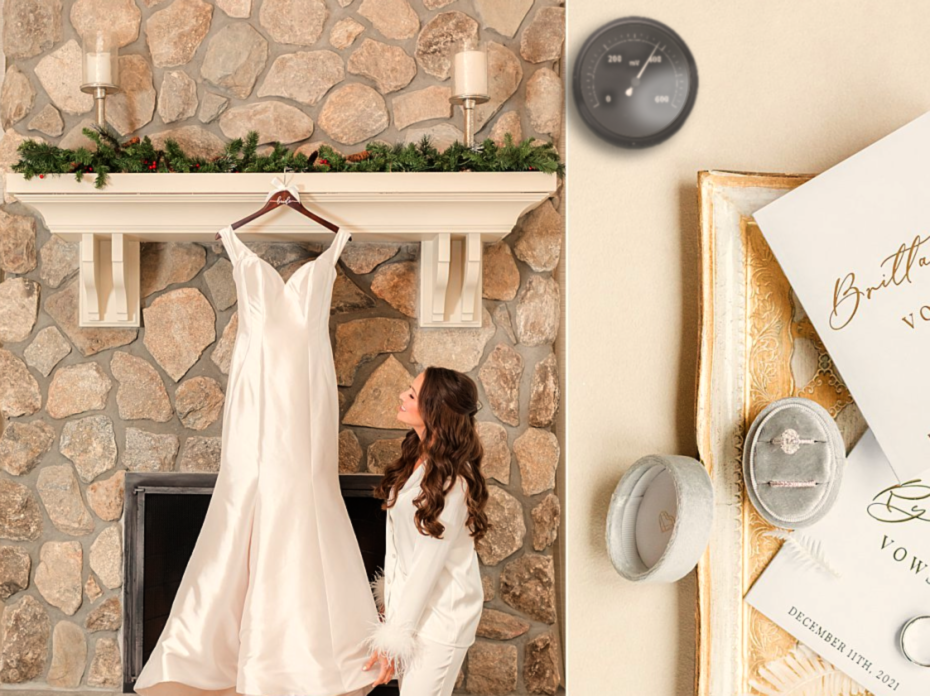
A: mV 380
